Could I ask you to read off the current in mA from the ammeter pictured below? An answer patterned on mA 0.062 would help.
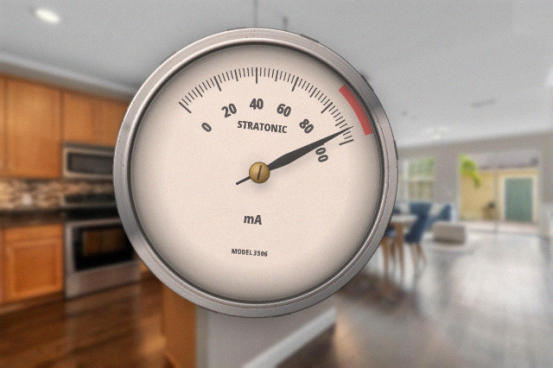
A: mA 94
